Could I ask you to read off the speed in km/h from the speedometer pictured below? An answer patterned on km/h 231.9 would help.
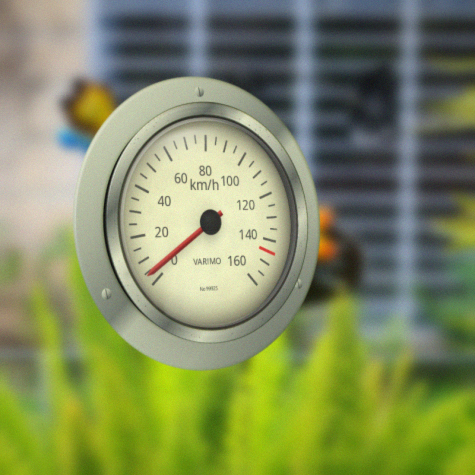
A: km/h 5
